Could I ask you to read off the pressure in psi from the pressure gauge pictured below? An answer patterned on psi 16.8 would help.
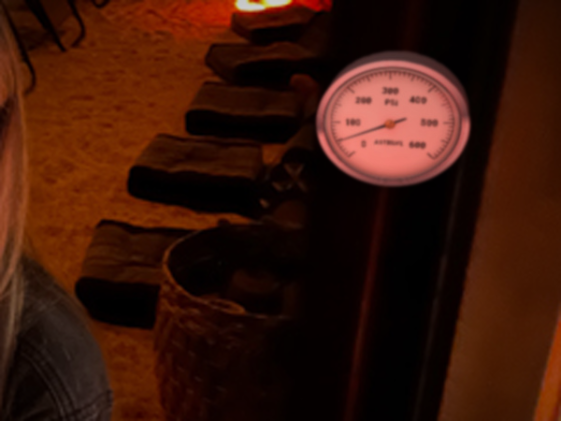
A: psi 50
